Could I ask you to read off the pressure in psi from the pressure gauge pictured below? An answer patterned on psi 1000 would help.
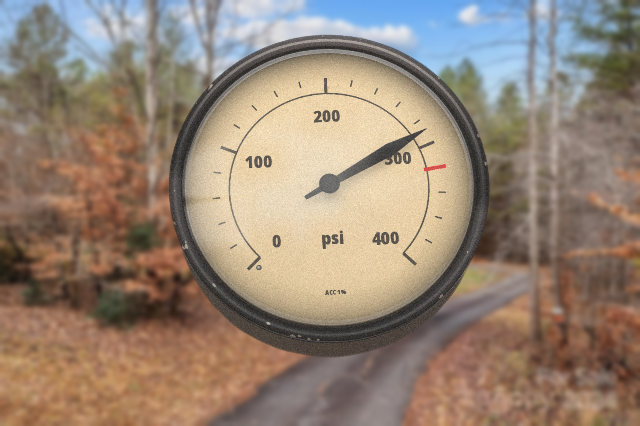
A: psi 290
